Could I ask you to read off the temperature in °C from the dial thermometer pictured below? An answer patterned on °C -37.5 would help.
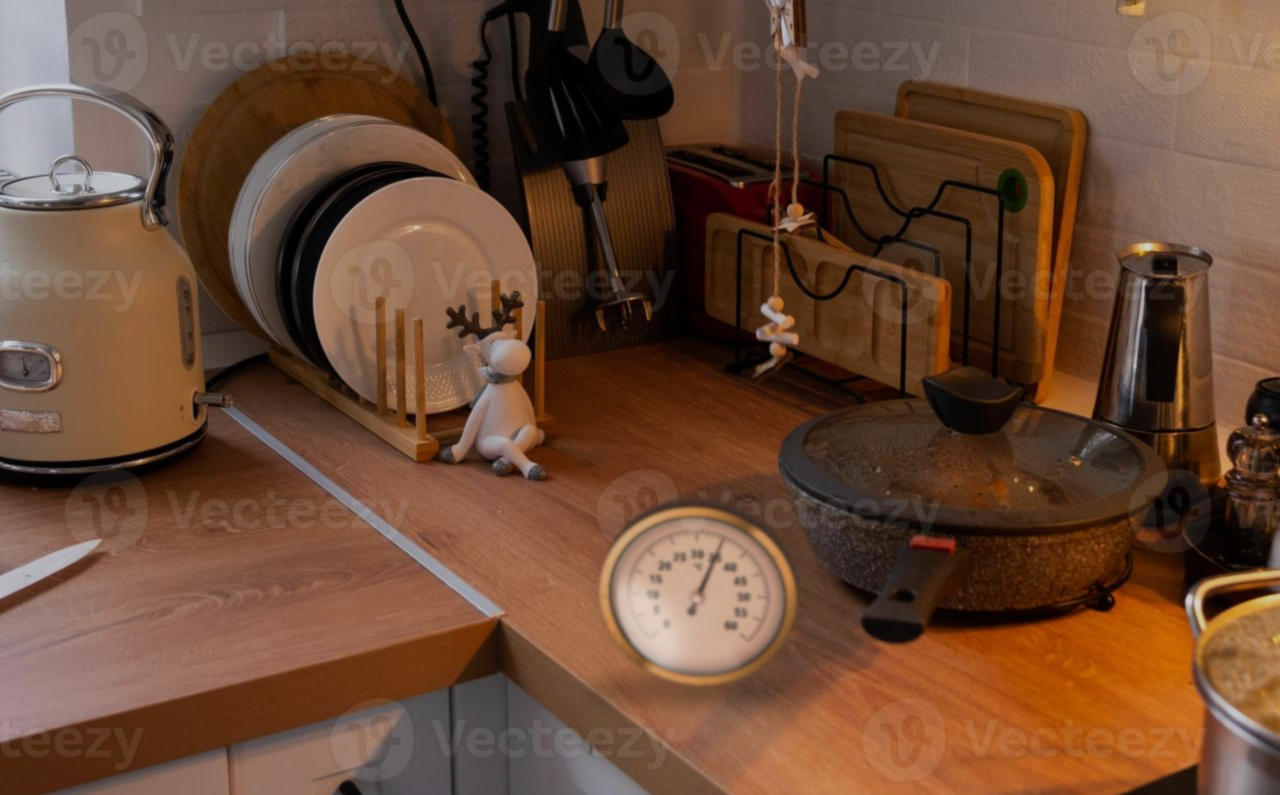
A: °C 35
